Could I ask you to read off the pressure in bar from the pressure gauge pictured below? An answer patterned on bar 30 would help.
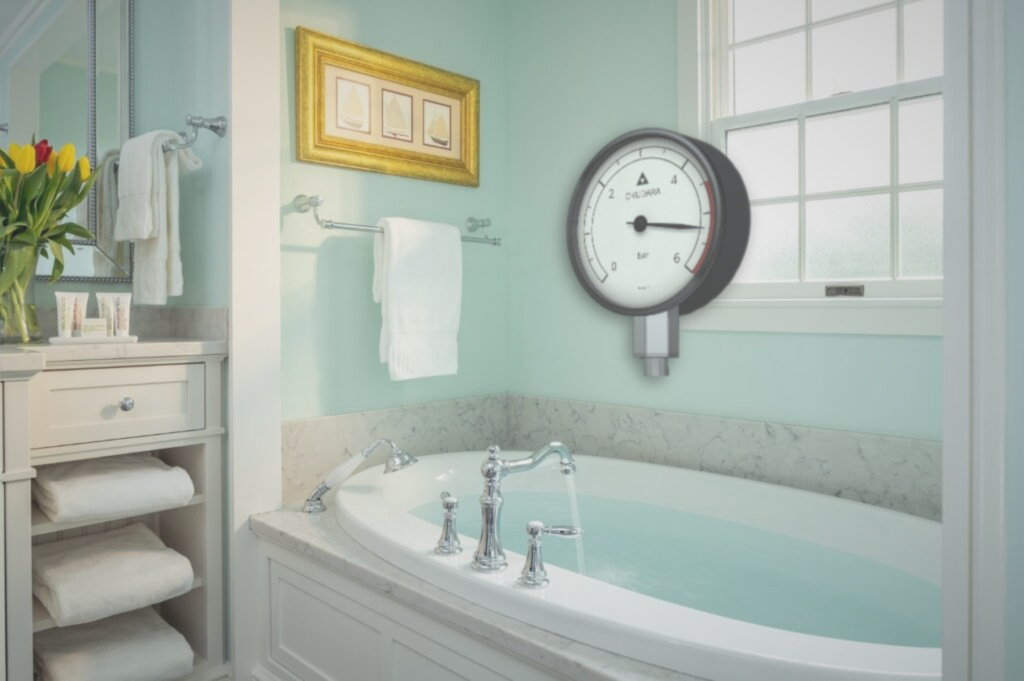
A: bar 5.25
